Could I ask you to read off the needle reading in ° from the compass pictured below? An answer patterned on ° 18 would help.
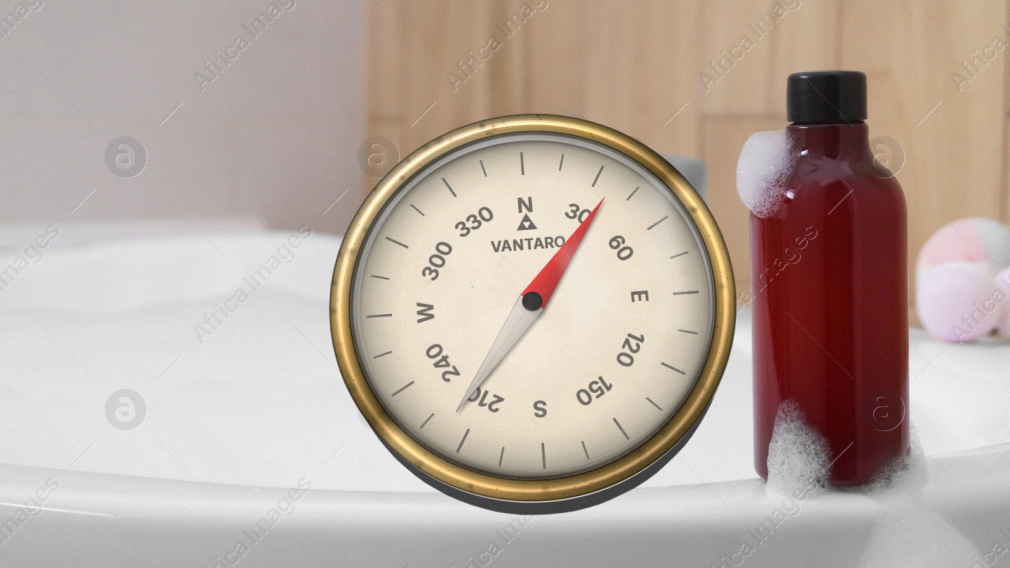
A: ° 37.5
